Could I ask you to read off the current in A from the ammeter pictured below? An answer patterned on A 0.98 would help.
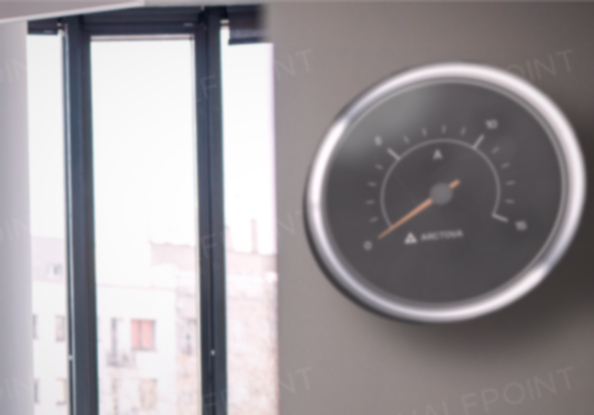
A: A 0
